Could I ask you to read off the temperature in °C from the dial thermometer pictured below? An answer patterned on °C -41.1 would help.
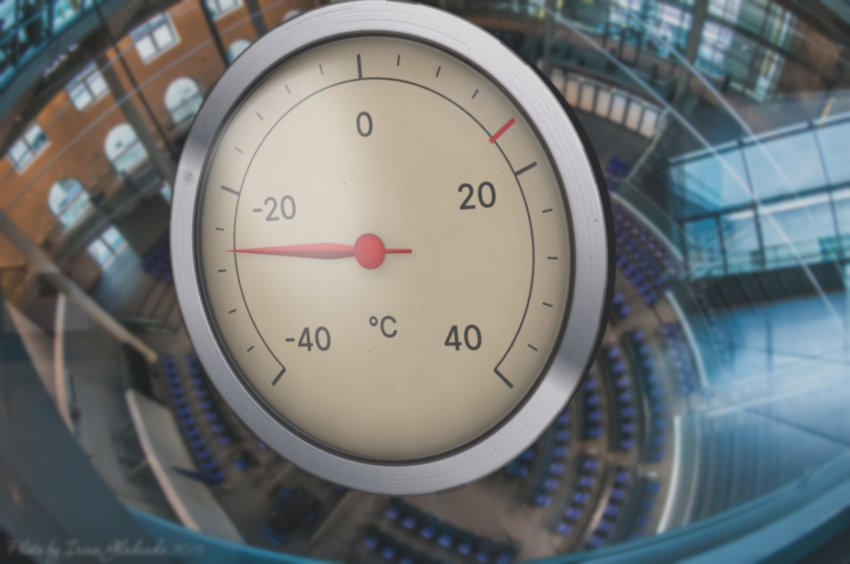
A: °C -26
